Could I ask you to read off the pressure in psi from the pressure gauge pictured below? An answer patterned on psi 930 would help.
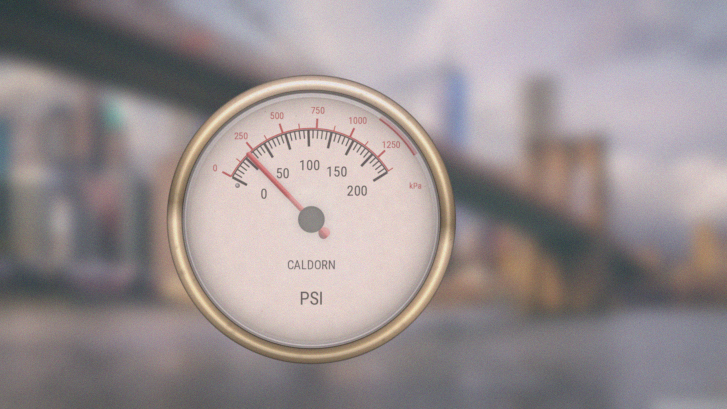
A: psi 30
